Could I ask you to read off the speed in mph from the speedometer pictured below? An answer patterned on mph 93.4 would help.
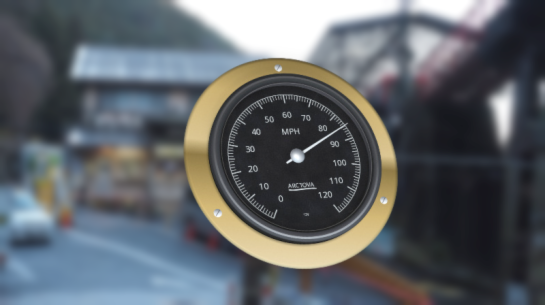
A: mph 85
